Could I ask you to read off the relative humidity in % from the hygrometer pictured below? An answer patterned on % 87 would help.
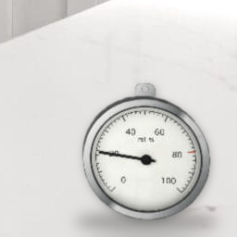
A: % 20
